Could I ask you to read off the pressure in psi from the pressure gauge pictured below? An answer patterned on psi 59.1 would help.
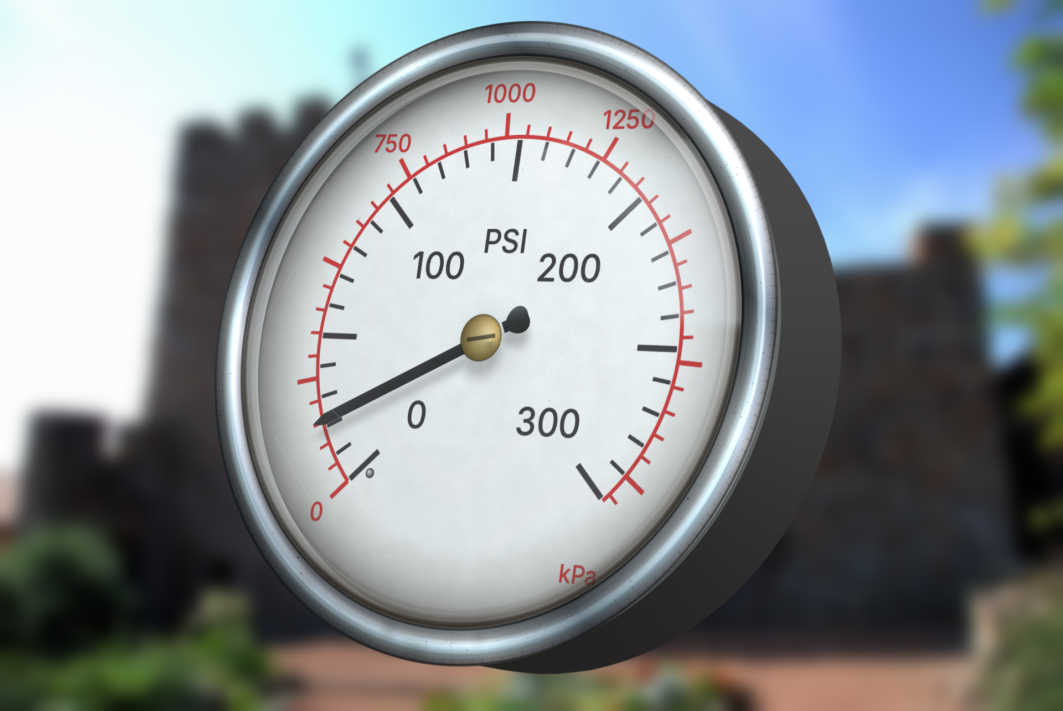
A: psi 20
